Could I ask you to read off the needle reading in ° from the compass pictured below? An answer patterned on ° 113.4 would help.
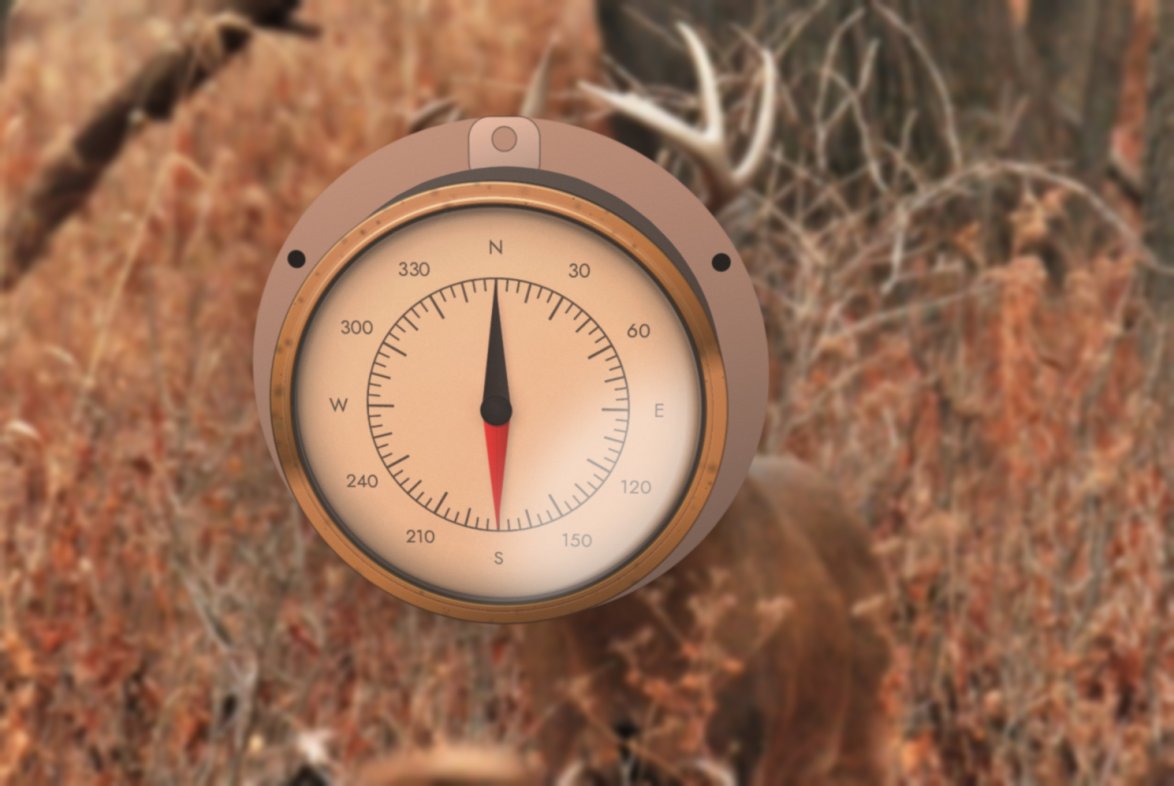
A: ° 180
